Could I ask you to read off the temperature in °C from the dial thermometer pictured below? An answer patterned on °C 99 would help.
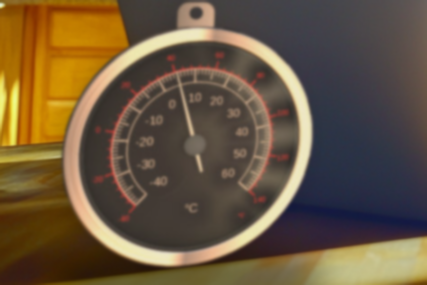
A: °C 5
